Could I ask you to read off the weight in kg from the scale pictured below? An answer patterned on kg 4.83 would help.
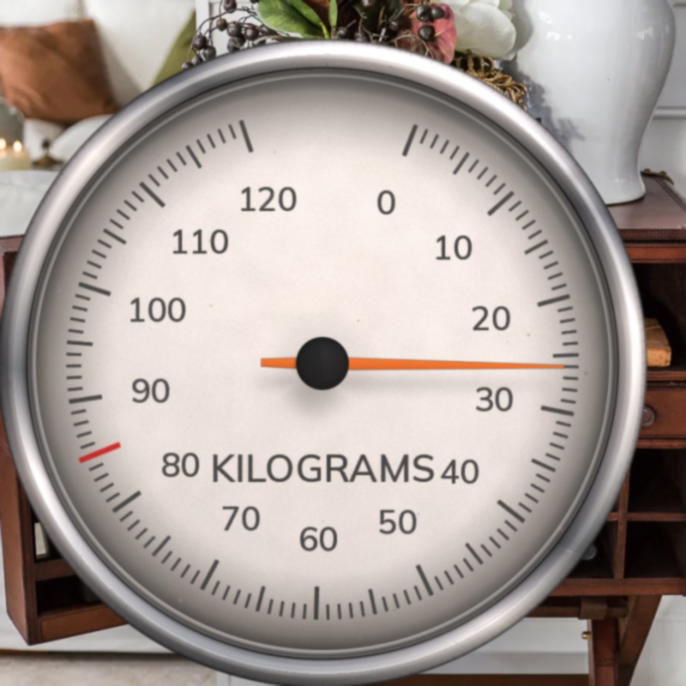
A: kg 26
